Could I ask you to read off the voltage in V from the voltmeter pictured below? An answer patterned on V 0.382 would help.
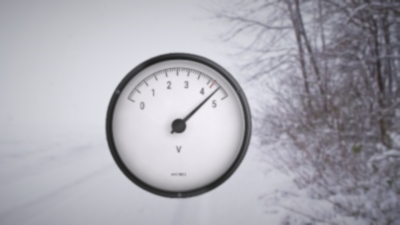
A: V 4.5
